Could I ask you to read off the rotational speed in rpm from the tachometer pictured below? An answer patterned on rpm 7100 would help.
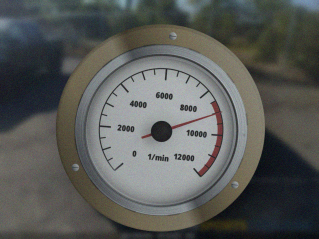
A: rpm 9000
